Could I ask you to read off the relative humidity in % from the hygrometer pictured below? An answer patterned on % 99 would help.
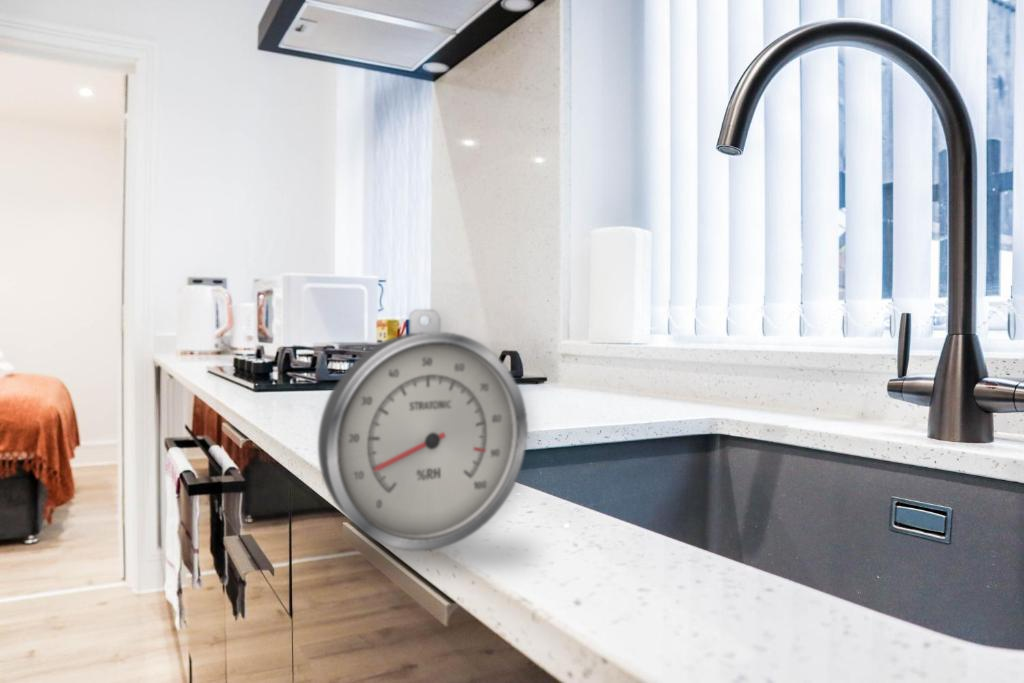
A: % 10
